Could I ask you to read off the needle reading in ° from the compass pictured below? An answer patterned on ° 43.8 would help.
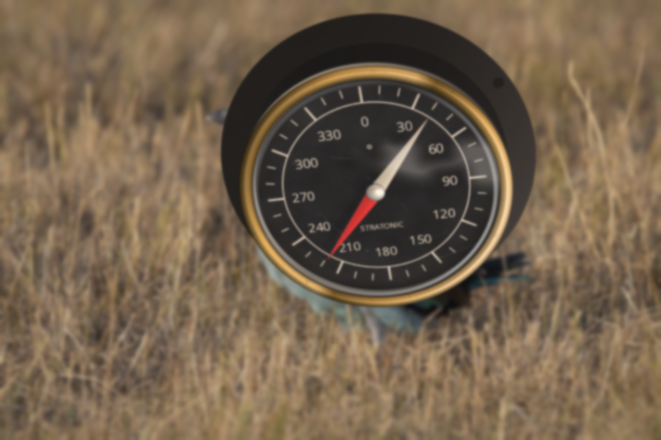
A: ° 220
